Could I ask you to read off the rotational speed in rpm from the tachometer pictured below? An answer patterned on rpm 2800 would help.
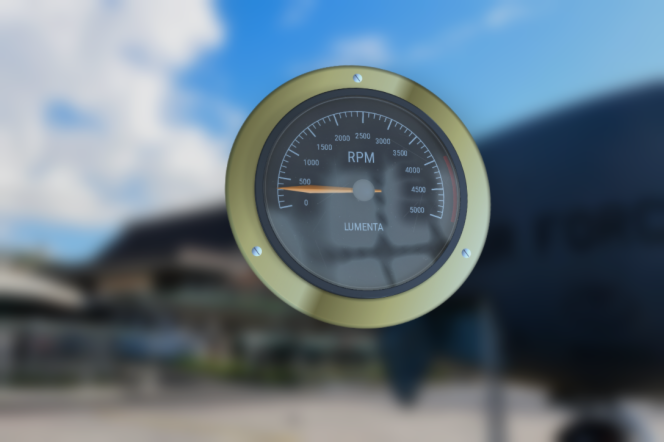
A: rpm 300
